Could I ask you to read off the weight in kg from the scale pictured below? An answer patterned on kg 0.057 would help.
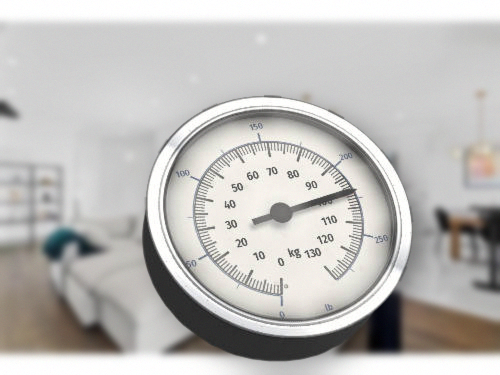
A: kg 100
